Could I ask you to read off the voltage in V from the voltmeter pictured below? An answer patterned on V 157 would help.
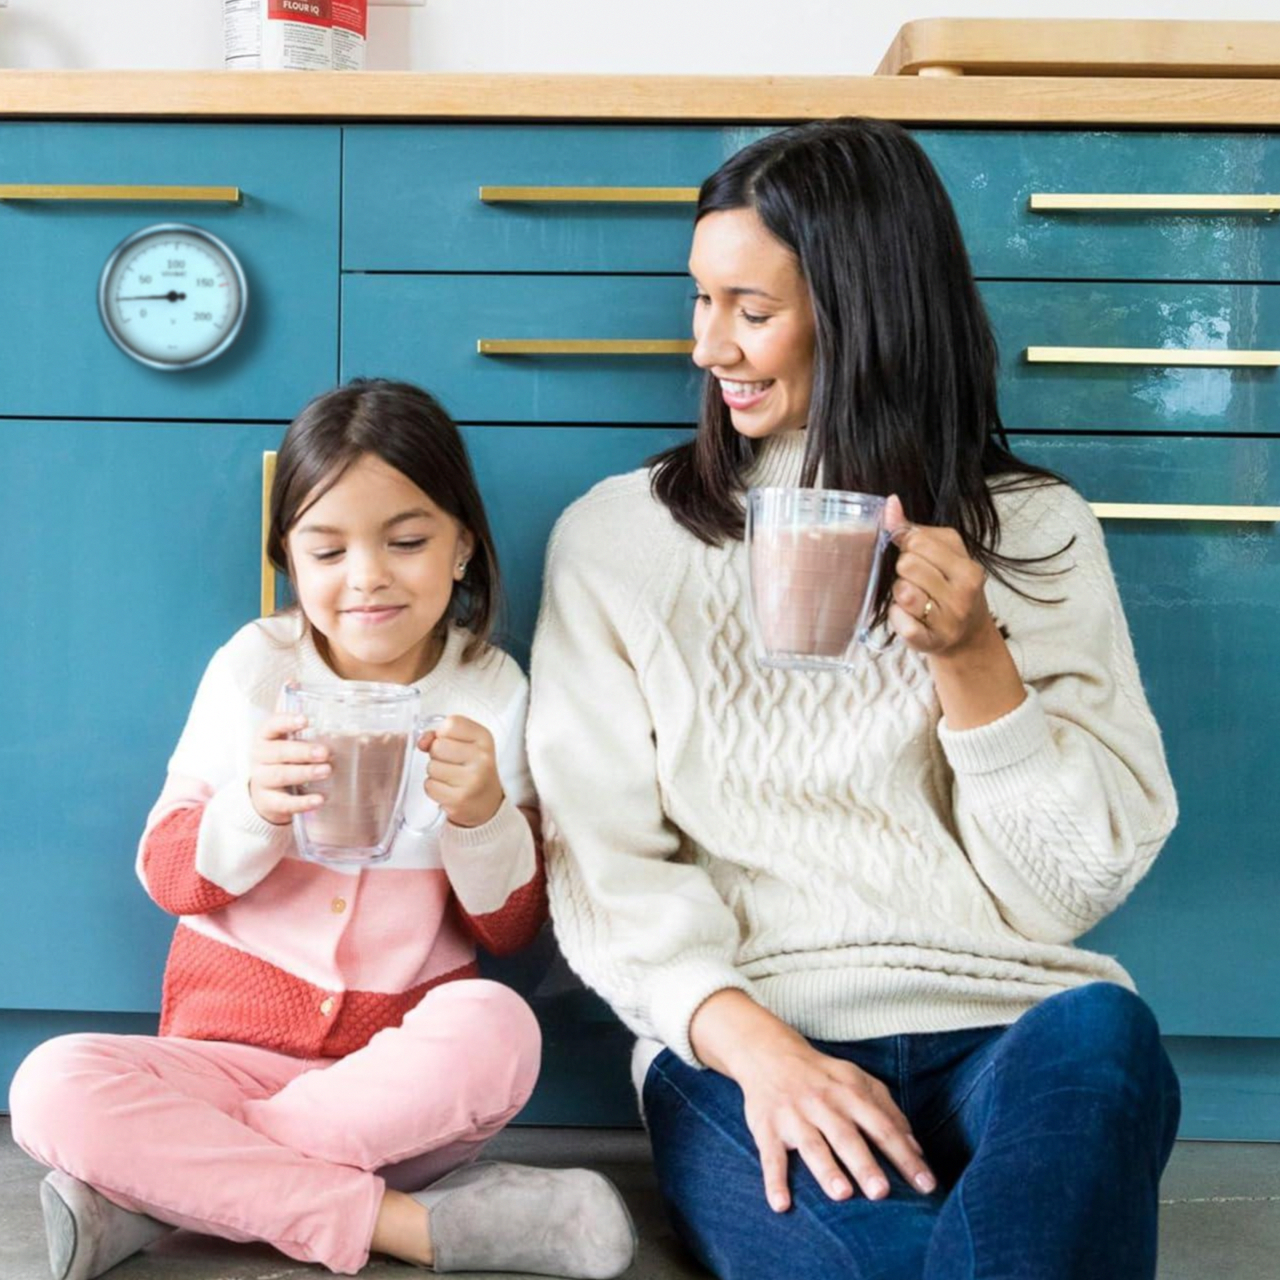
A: V 20
